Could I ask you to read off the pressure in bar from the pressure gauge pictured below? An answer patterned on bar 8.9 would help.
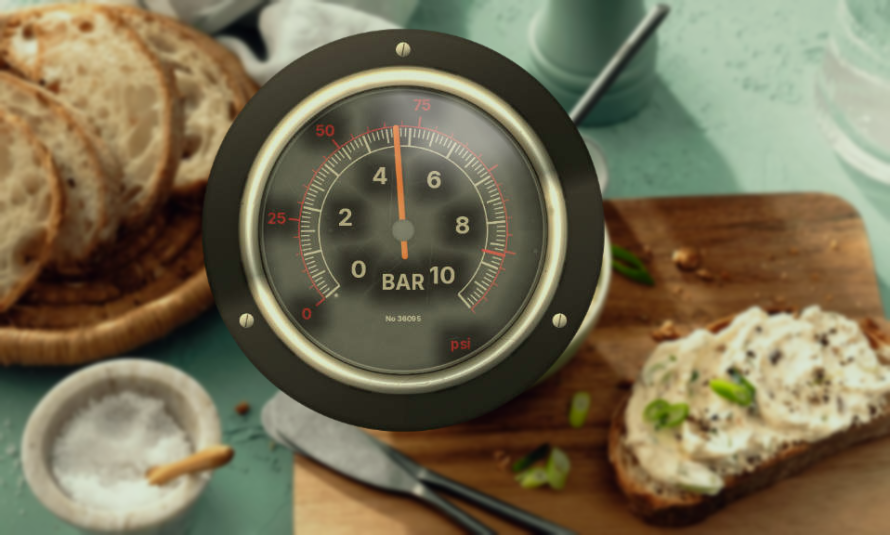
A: bar 4.7
